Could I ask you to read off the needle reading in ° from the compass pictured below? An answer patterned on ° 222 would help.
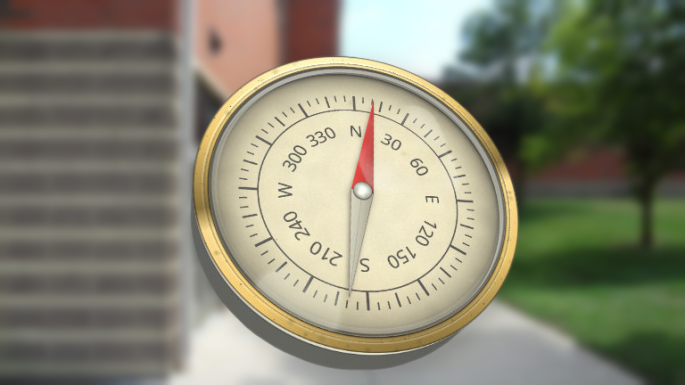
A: ° 10
